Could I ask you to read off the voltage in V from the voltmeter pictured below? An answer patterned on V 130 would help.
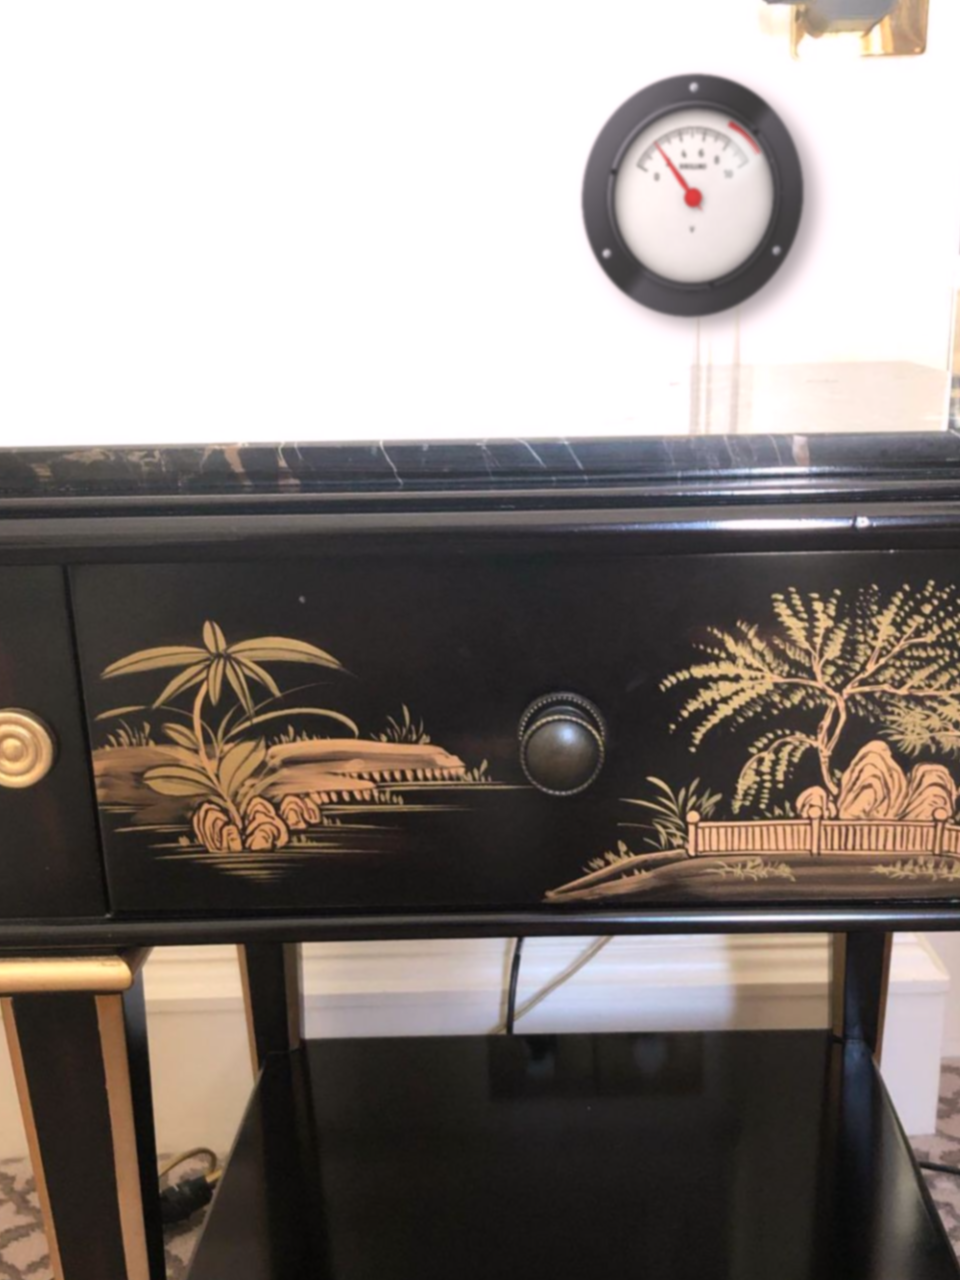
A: V 2
